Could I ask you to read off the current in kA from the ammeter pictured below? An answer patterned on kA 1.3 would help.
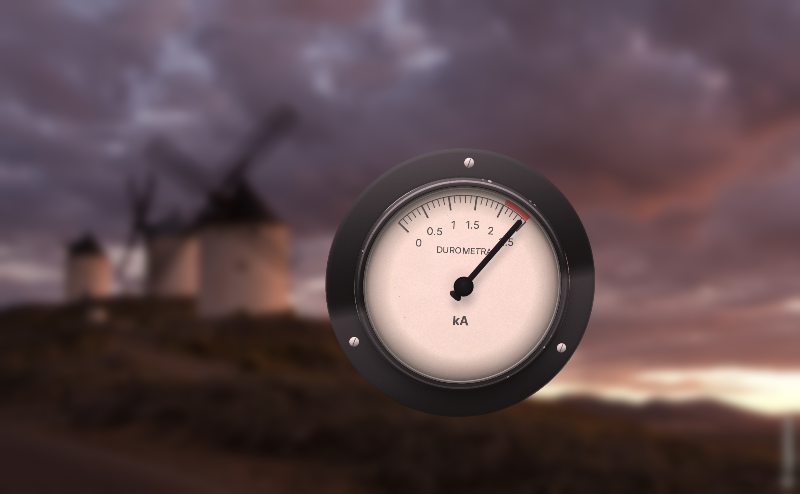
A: kA 2.4
